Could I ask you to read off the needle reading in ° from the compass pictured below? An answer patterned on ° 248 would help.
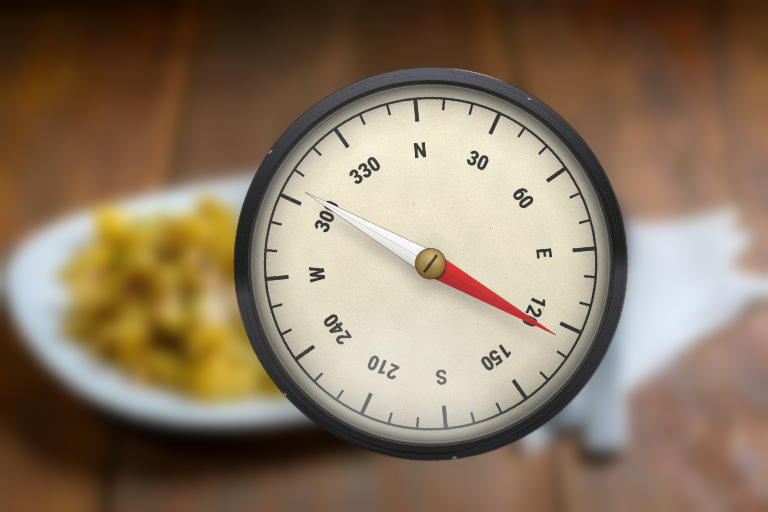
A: ° 125
